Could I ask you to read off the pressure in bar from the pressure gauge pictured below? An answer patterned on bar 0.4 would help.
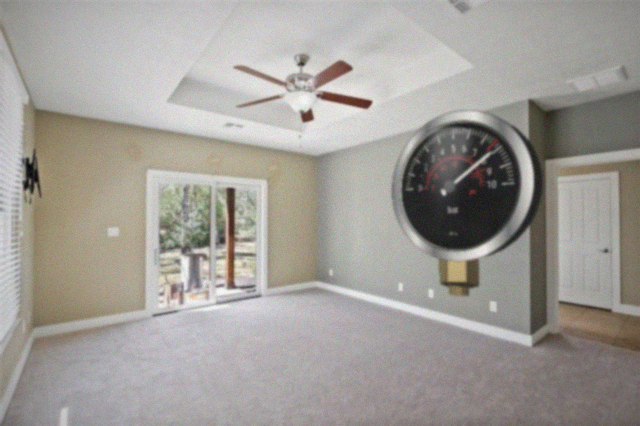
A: bar 8
